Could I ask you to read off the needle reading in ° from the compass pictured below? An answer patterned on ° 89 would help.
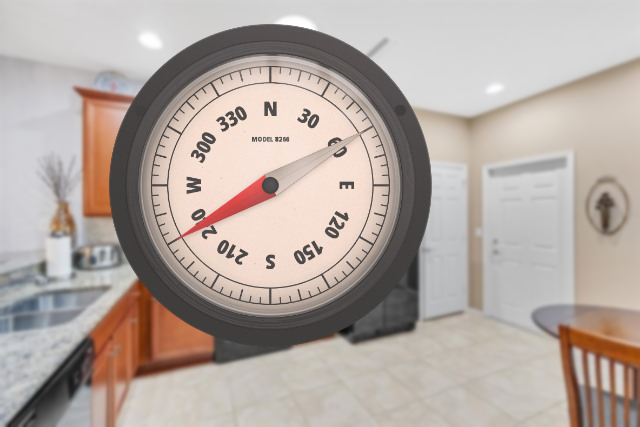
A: ° 240
